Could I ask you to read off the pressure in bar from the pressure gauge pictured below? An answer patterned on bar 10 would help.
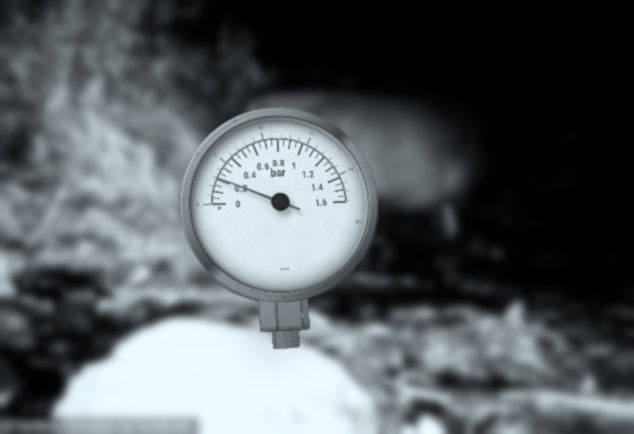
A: bar 0.2
